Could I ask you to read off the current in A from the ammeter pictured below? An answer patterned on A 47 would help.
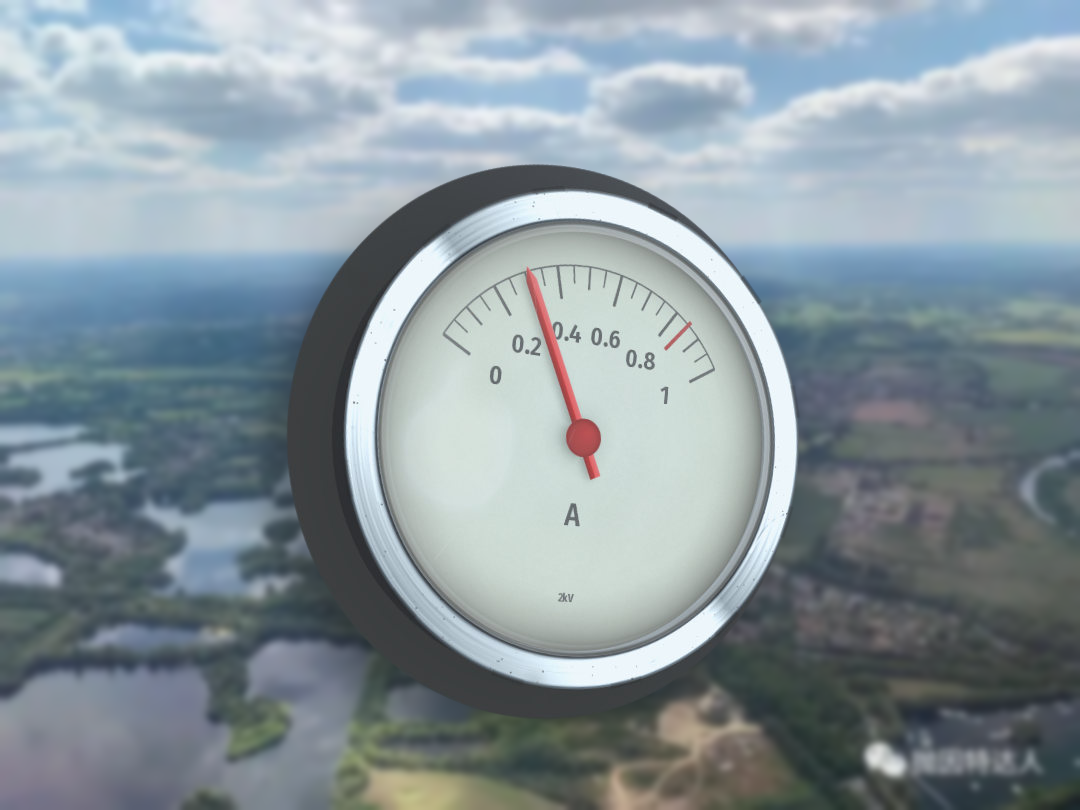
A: A 0.3
